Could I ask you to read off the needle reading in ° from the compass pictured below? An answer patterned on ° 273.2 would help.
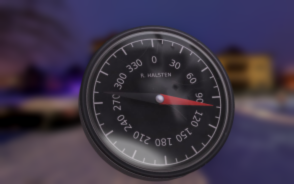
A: ° 100
